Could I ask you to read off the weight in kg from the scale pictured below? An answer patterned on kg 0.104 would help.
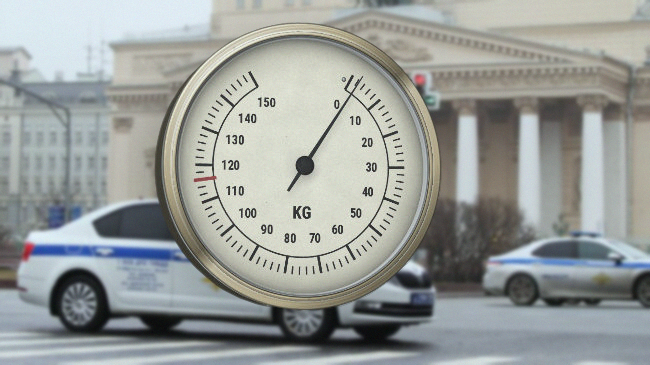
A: kg 2
